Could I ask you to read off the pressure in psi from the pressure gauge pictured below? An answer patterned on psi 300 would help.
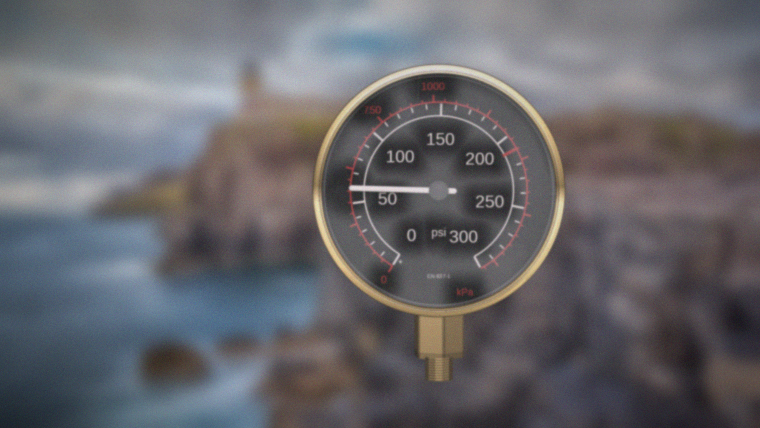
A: psi 60
